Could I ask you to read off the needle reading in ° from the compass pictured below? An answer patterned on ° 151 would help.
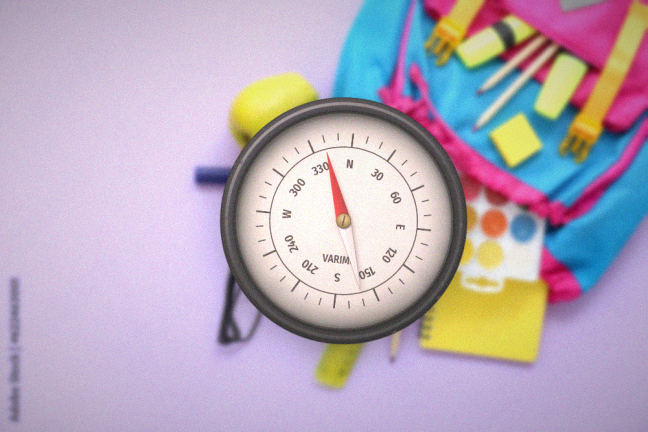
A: ° 340
